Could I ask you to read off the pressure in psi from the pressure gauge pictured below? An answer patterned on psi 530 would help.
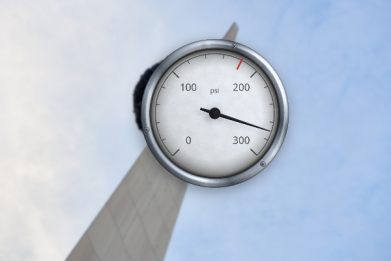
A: psi 270
